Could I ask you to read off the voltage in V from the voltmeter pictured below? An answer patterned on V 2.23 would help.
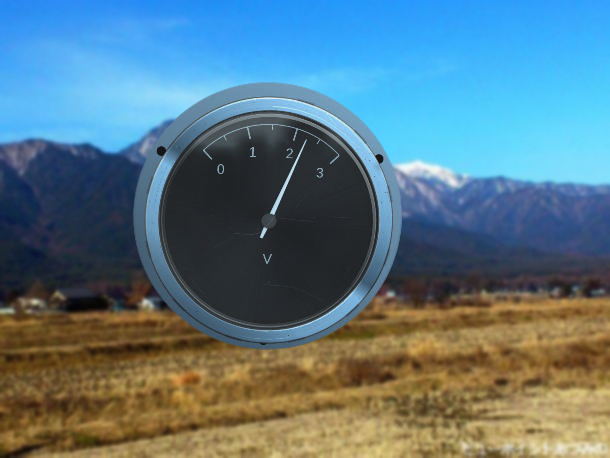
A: V 2.25
